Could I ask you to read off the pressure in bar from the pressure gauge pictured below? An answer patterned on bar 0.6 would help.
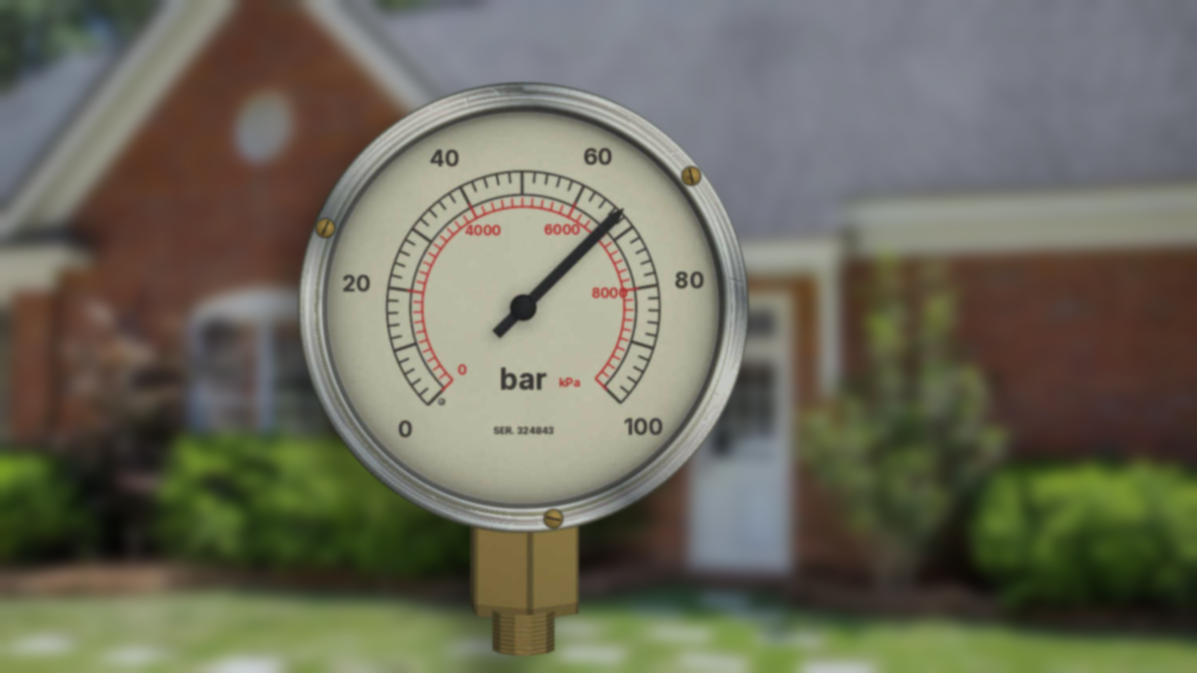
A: bar 67
